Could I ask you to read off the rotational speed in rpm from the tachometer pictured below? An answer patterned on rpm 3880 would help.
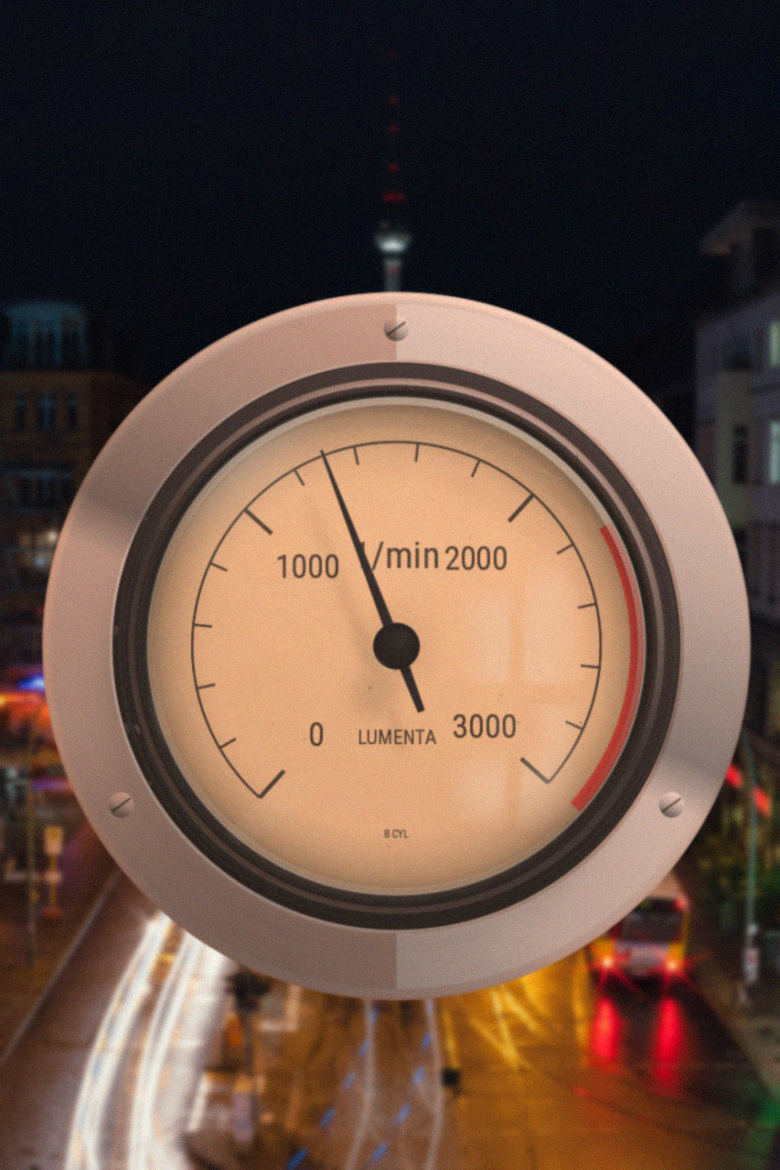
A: rpm 1300
